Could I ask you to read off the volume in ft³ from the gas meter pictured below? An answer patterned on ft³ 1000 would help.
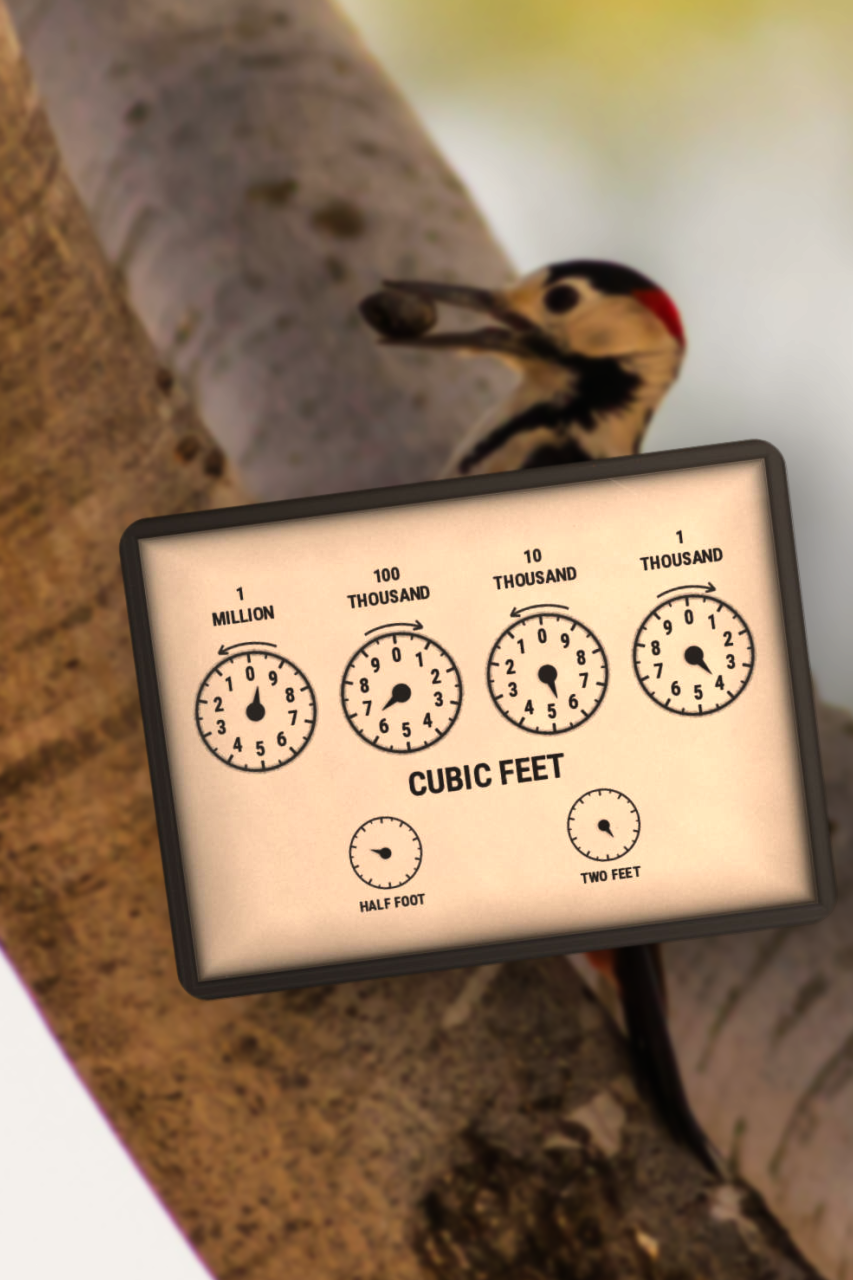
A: ft³ 965400
